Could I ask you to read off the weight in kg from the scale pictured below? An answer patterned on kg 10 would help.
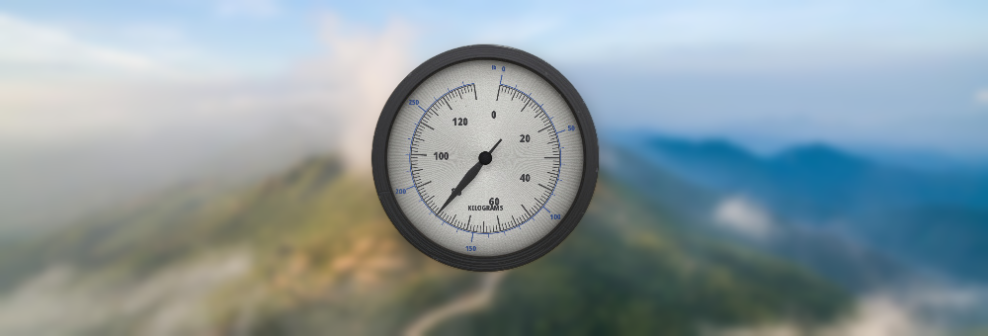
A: kg 80
